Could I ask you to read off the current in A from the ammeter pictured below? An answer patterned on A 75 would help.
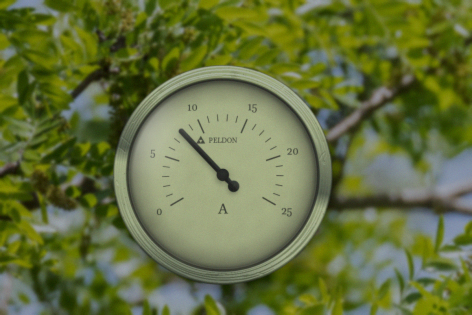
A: A 8
